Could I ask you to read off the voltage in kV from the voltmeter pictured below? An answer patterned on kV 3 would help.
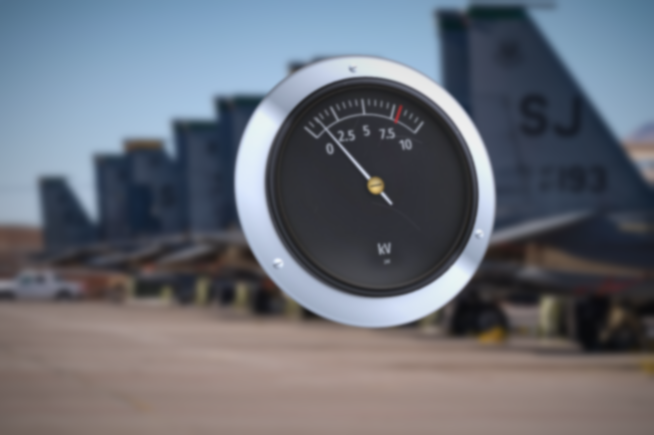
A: kV 1
